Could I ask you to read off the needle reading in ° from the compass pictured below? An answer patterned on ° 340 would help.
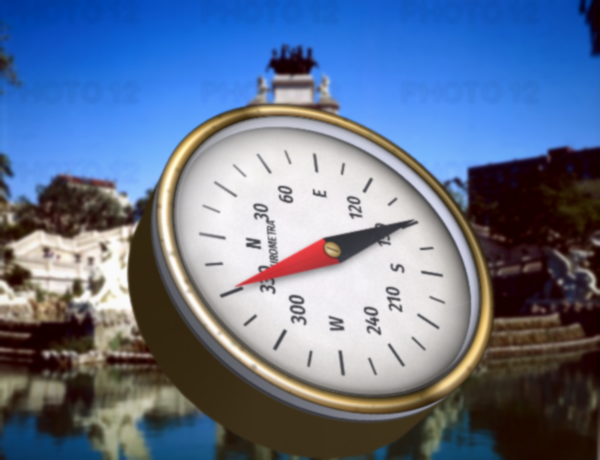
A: ° 330
